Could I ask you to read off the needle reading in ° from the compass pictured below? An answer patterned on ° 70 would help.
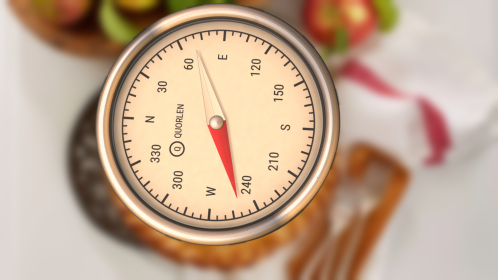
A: ° 250
